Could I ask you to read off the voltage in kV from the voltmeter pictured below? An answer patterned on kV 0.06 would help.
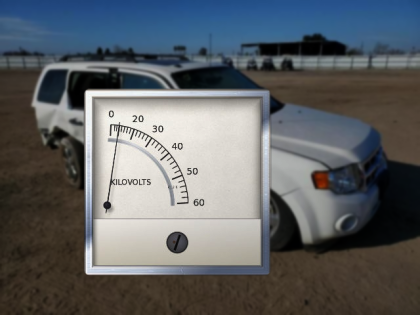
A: kV 10
